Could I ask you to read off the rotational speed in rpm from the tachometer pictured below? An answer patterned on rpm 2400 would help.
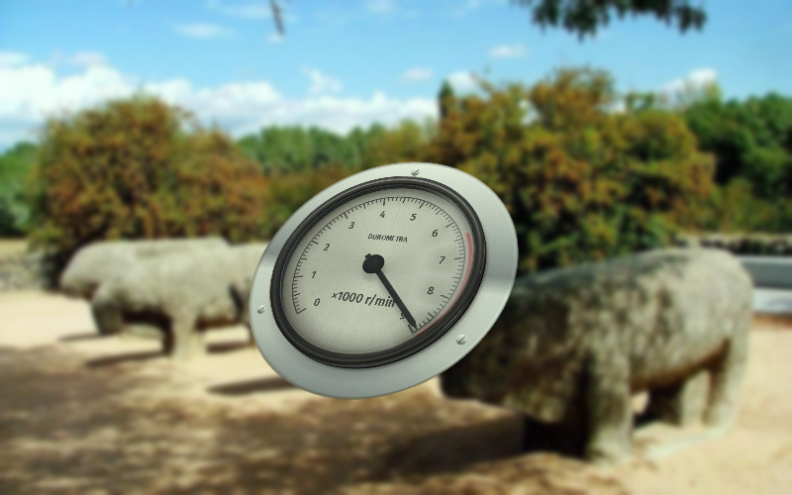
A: rpm 8900
